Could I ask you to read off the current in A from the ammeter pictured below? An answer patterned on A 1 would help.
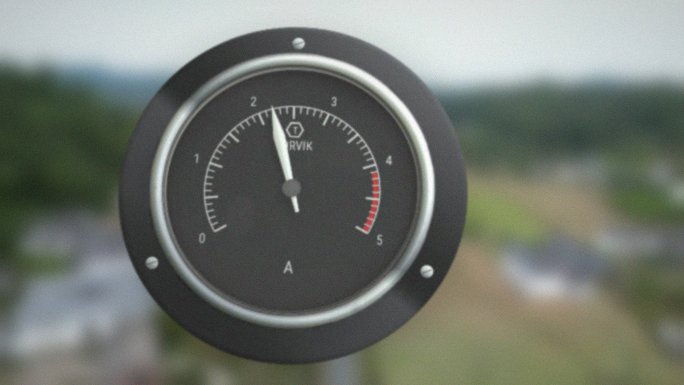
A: A 2.2
